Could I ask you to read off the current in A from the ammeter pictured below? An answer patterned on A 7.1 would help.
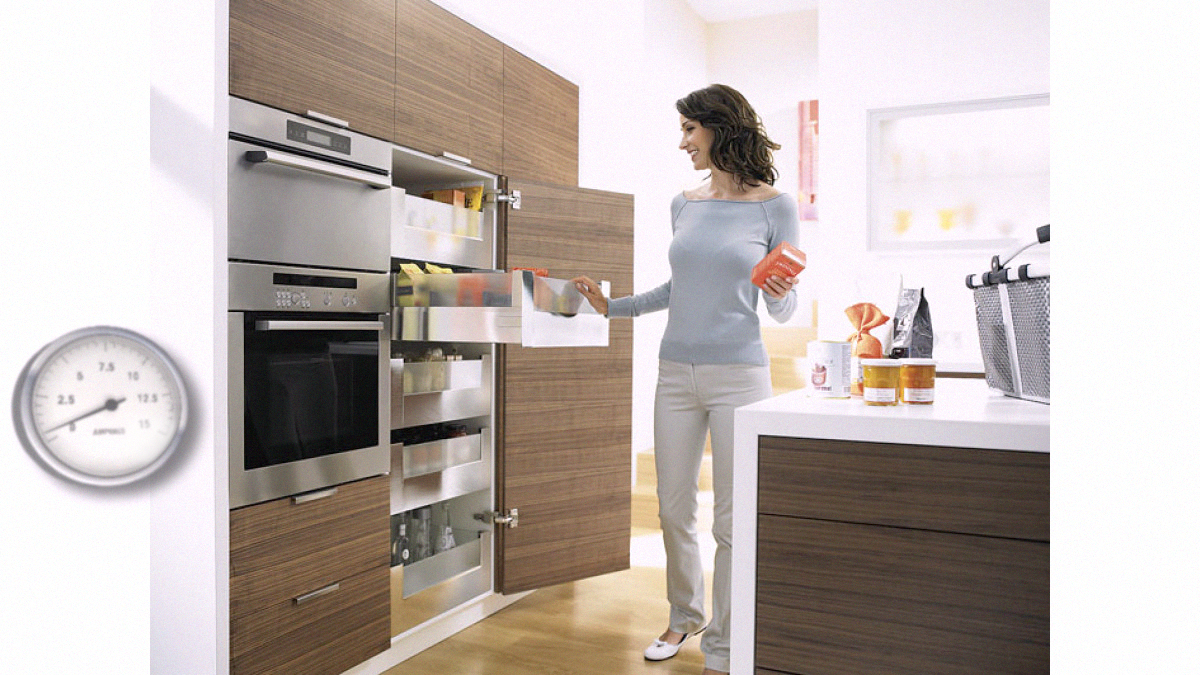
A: A 0.5
